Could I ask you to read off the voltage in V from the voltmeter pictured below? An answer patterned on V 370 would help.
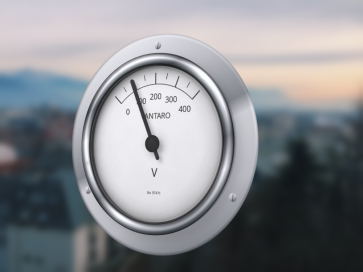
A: V 100
